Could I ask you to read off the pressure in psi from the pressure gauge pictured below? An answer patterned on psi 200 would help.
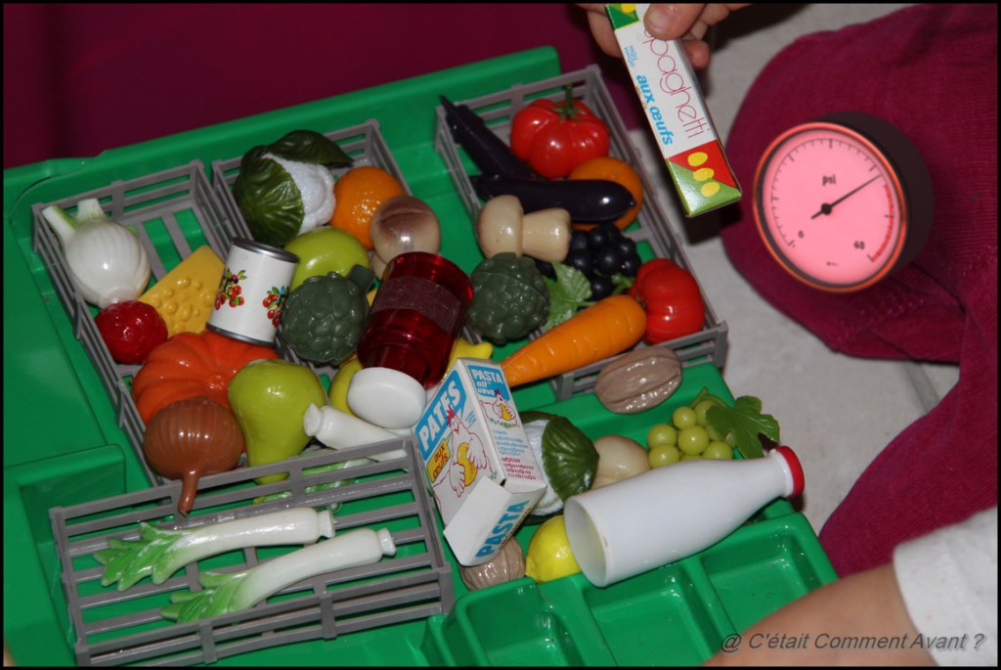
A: psi 42
